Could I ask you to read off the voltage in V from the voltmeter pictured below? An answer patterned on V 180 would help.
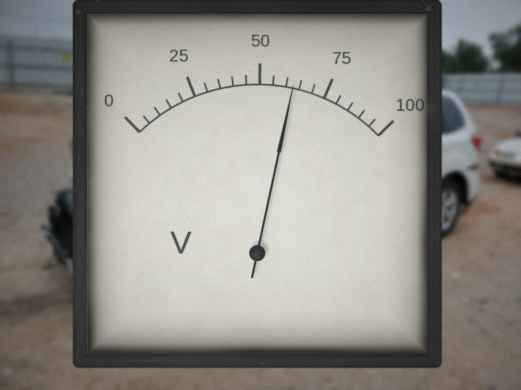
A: V 62.5
